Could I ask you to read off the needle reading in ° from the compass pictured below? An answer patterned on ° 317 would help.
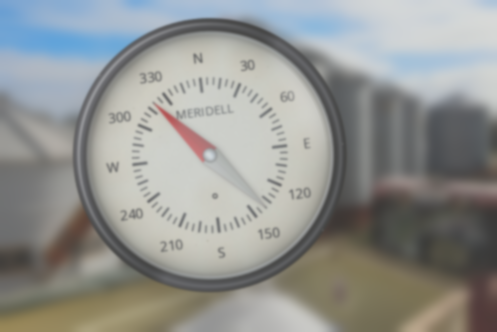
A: ° 320
